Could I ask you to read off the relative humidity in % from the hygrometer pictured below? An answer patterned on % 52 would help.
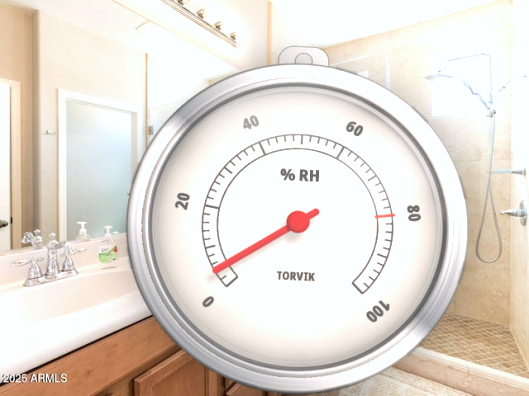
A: % 4
